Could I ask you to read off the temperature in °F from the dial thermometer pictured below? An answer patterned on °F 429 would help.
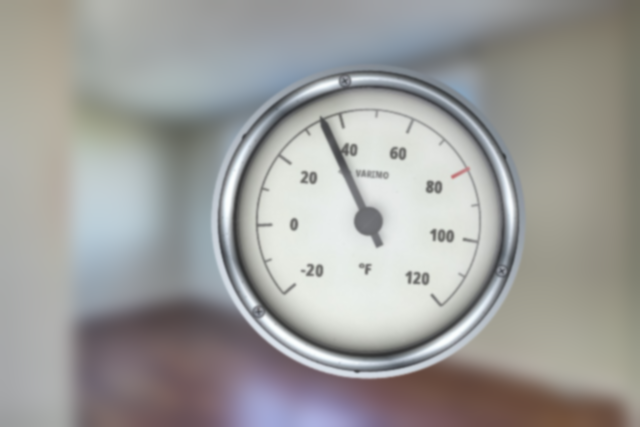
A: °F 35
